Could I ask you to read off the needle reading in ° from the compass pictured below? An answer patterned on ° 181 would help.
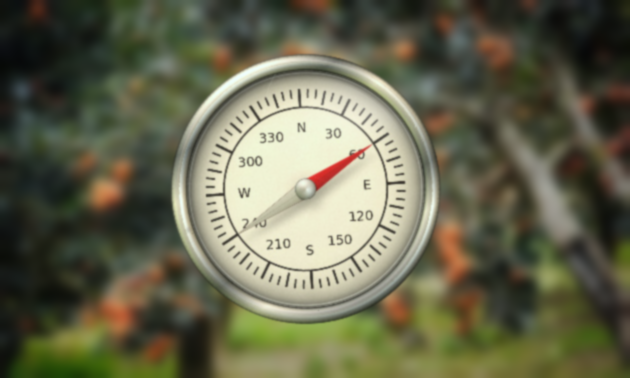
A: ° 60
